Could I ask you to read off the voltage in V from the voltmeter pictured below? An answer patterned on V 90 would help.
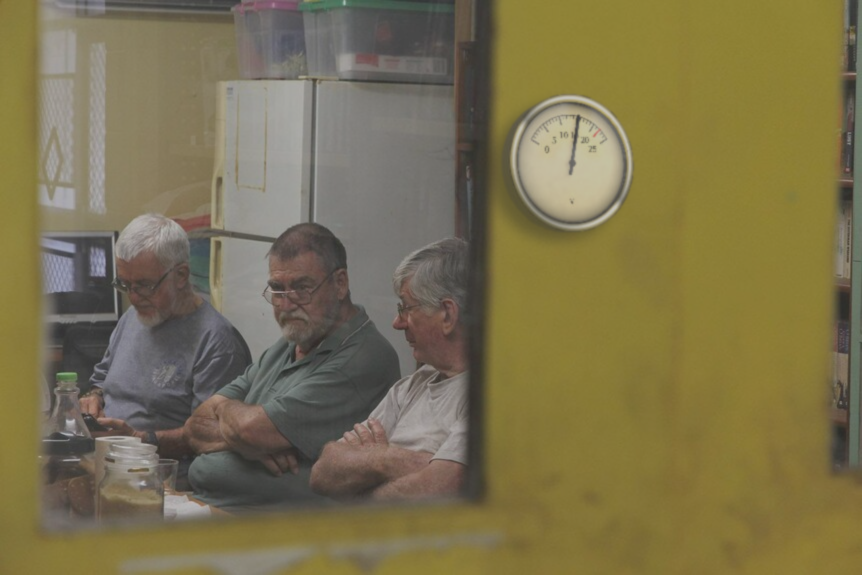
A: V 15
